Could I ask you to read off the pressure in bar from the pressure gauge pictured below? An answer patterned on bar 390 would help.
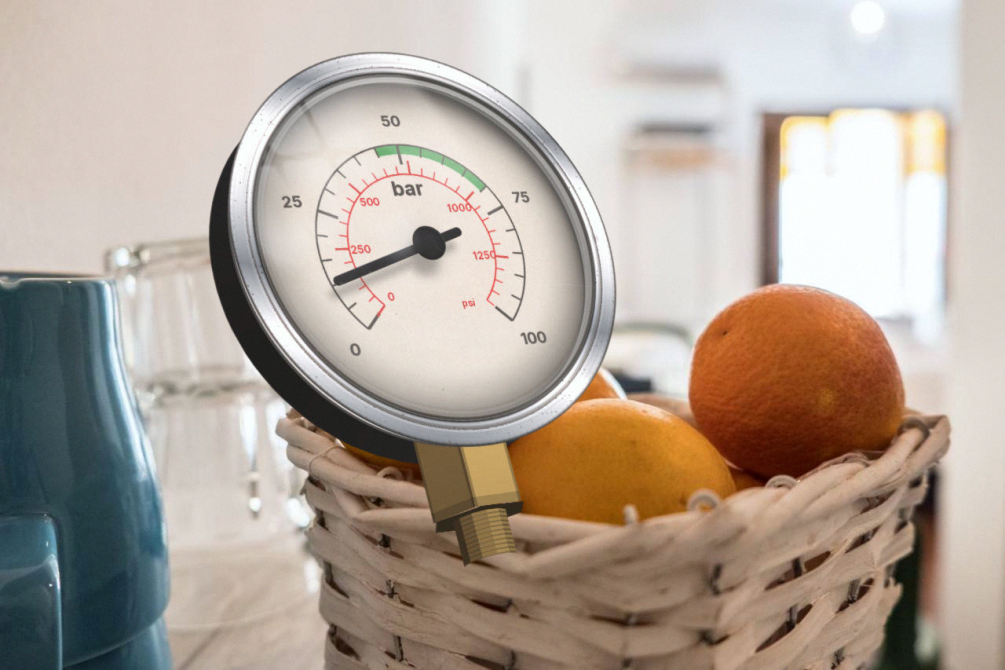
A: bar 10
